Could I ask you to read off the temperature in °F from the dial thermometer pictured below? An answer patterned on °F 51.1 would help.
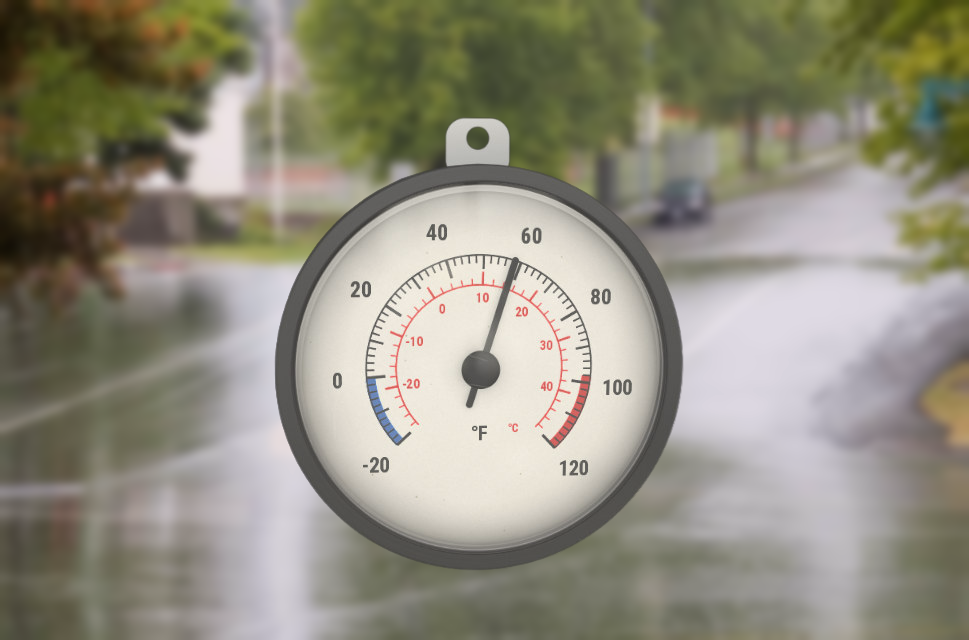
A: °F 58
